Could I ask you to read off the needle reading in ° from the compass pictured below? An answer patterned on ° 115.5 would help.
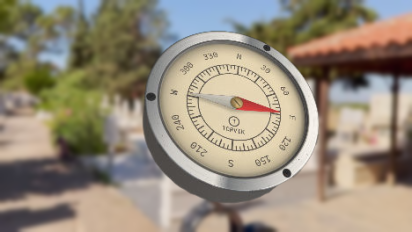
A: ° 90
